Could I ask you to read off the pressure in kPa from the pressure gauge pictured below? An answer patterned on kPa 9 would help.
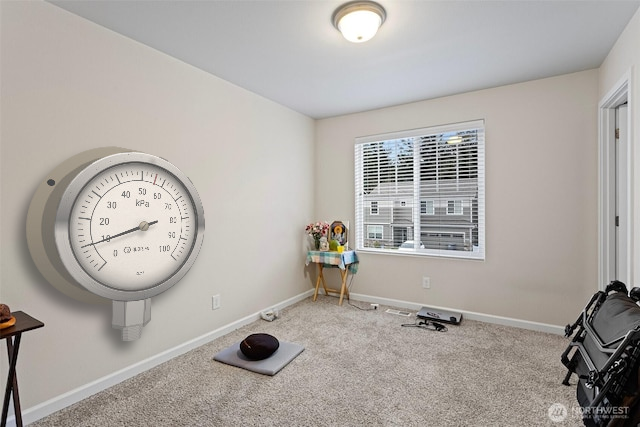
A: kPa 10
